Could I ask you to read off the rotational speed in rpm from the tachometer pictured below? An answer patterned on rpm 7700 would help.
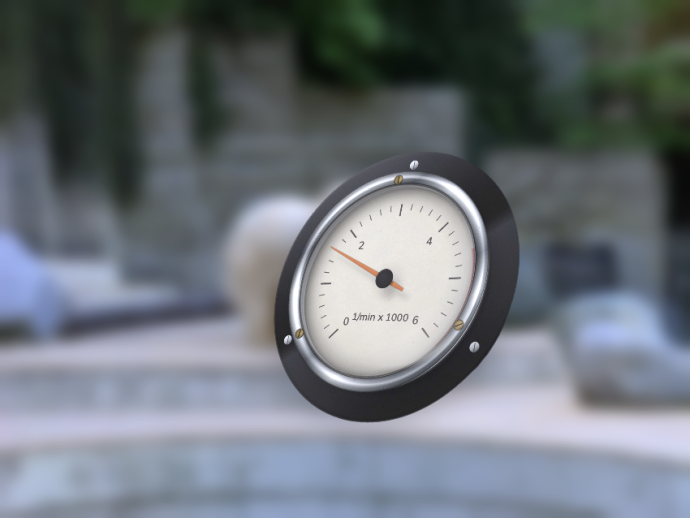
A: rpm 1600
